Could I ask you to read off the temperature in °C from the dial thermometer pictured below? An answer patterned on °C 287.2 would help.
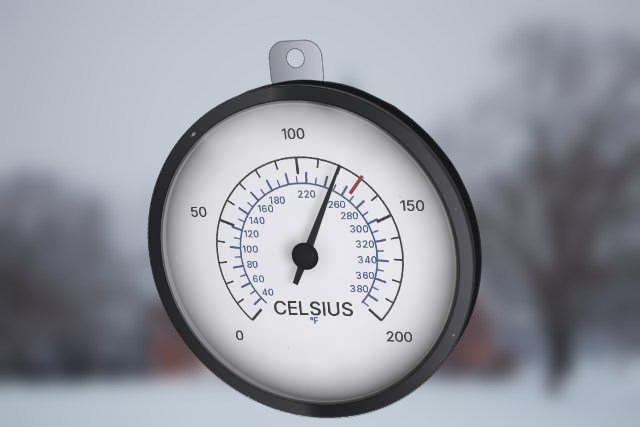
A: °C 120
